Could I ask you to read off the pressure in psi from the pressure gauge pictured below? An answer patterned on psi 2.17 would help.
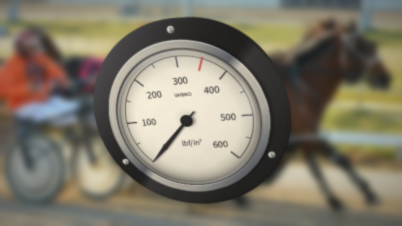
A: psi 0
